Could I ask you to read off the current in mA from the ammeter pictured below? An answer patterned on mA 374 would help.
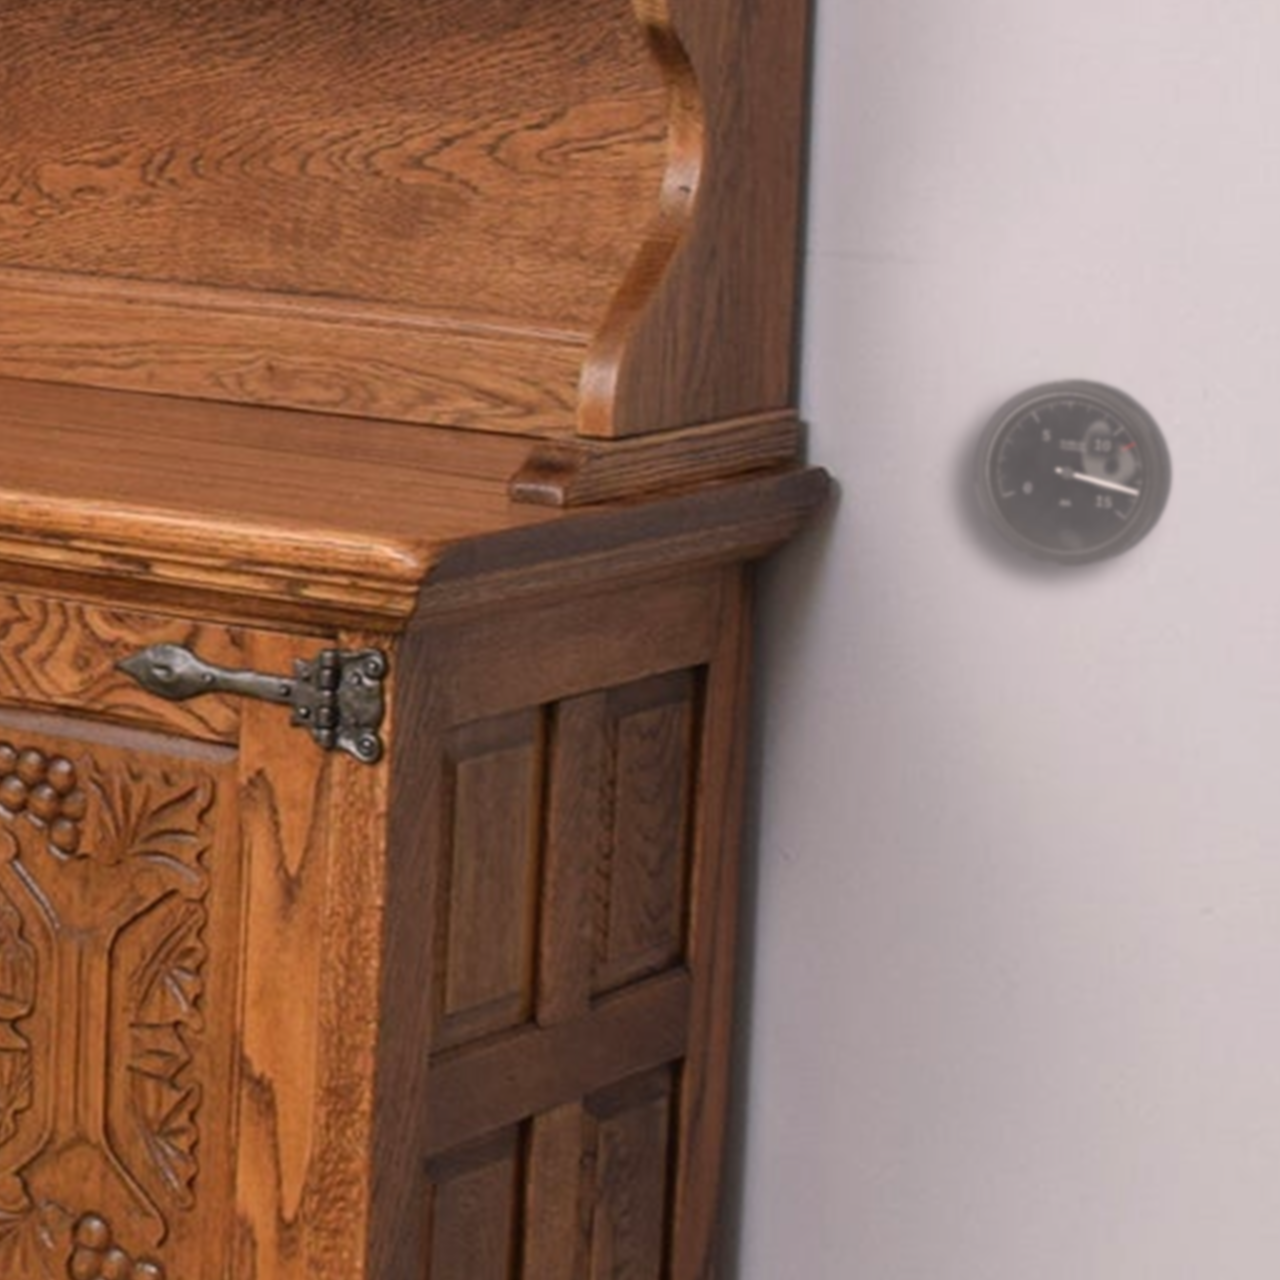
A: mA 13.5
